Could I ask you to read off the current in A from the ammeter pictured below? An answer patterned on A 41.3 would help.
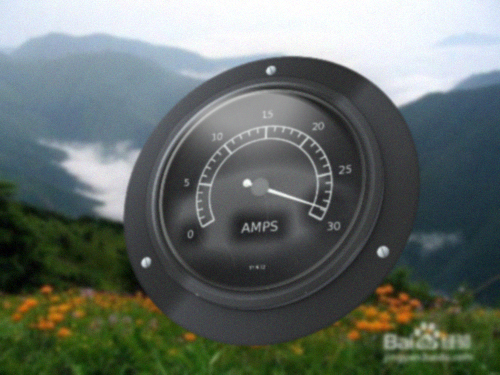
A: A 29
